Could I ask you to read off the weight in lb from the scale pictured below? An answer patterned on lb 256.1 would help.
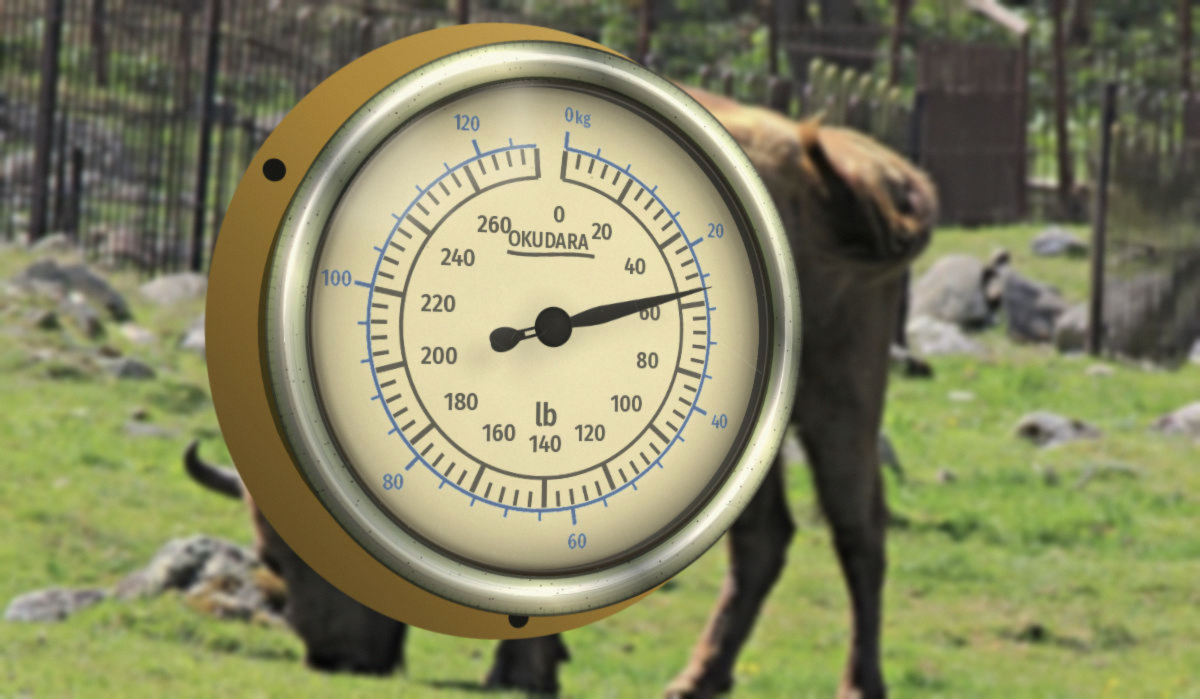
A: lb 56
